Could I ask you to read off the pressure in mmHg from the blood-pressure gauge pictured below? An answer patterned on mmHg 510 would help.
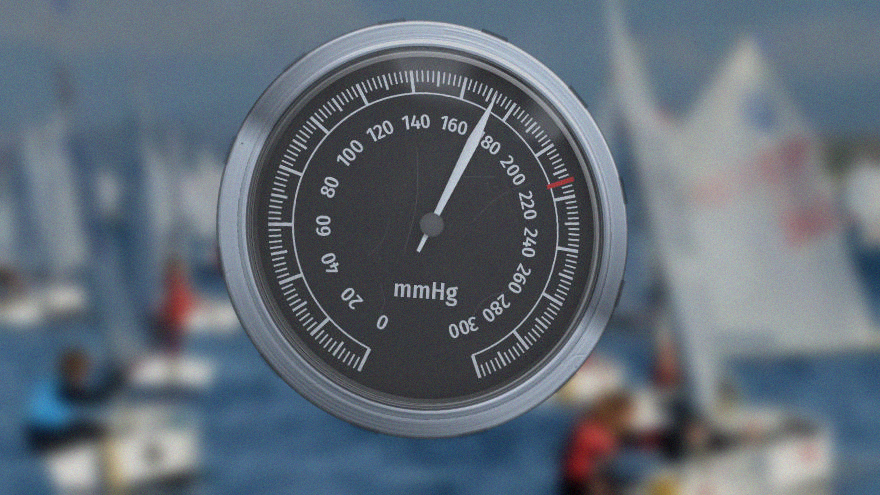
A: mmHg 172
